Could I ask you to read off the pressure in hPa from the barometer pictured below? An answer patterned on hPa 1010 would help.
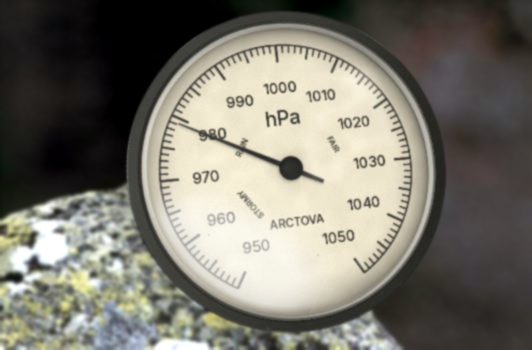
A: hPa 979
